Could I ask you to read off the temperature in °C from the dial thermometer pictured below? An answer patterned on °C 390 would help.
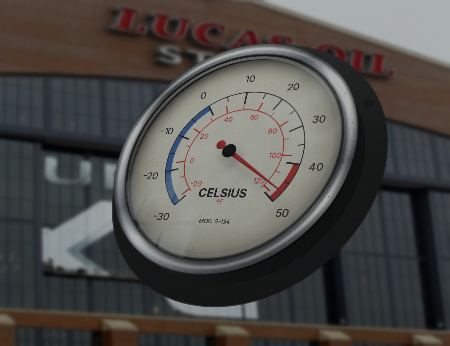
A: °C 47.5
